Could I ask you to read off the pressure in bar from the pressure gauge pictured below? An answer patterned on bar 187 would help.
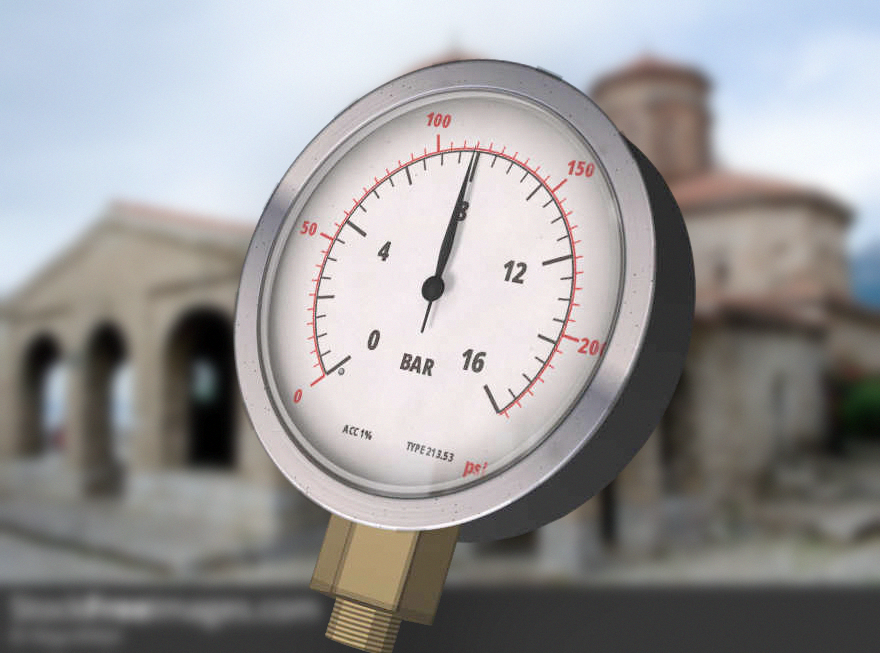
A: bar 8
